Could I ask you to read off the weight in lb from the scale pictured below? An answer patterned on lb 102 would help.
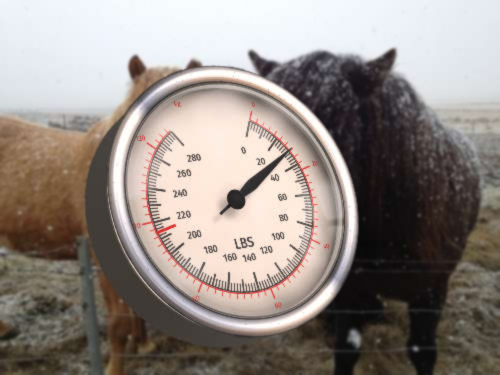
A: lb 30
